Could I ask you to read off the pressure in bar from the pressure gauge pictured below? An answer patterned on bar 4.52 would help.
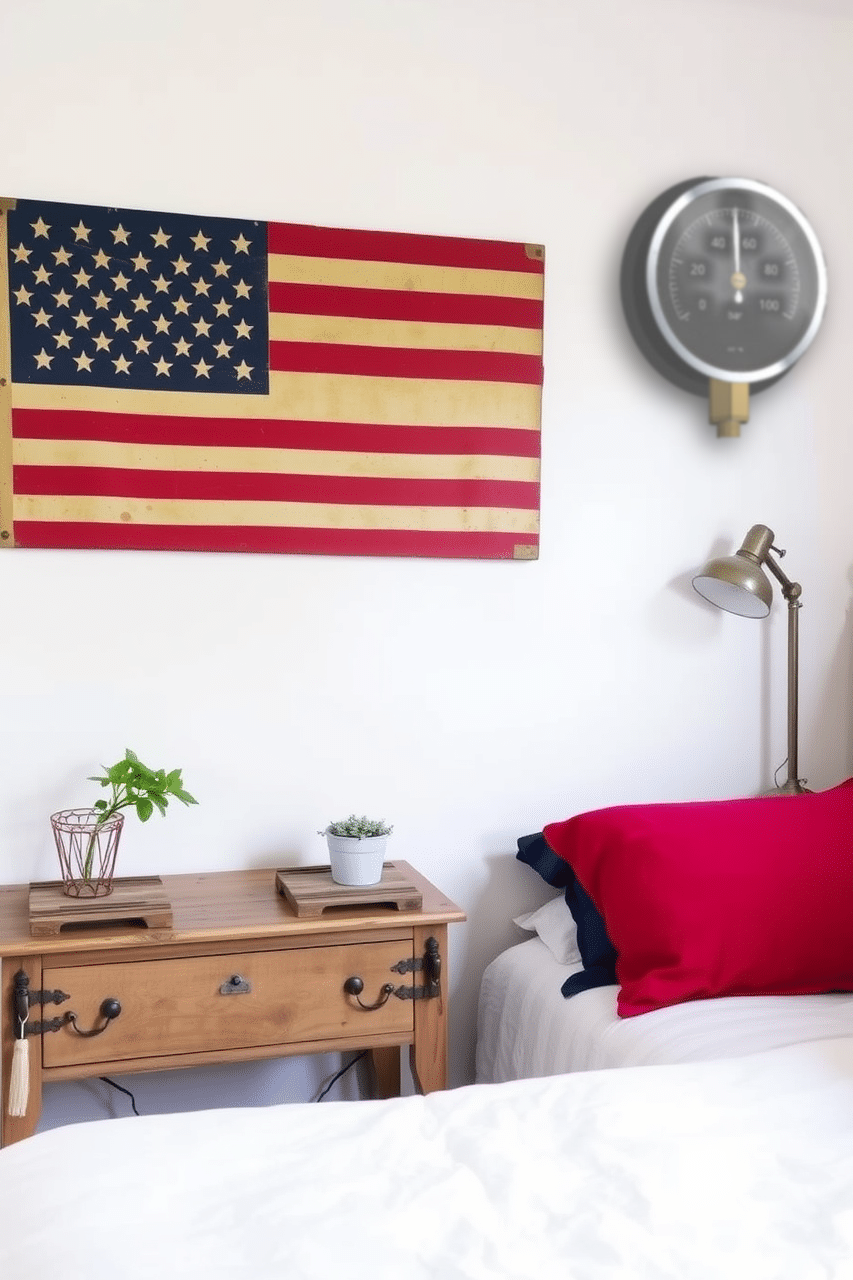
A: bar 50
